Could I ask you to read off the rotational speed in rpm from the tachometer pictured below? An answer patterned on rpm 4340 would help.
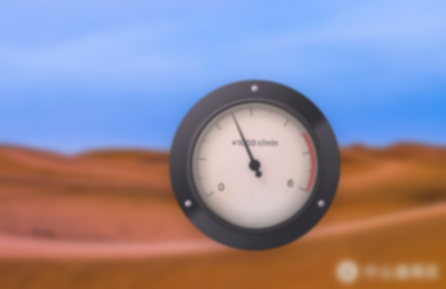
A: rpm 2500
